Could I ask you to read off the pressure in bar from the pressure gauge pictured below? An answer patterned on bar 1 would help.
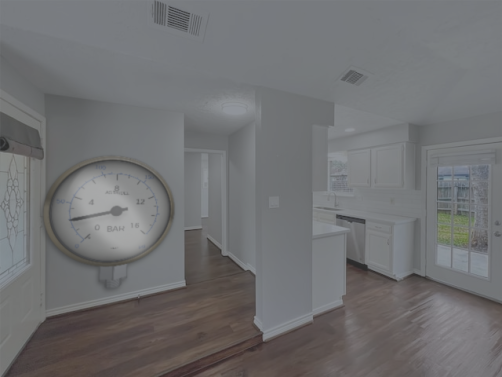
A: bar 2
